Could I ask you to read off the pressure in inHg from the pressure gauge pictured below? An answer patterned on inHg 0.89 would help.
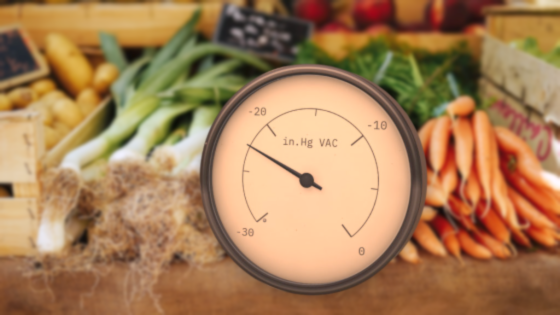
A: inHg -22.5
